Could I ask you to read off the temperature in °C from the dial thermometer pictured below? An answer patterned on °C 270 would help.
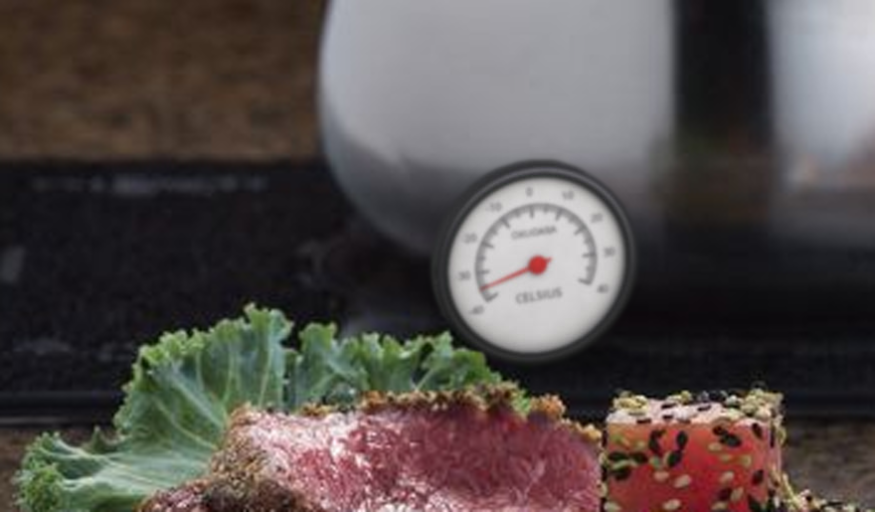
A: °C -35
